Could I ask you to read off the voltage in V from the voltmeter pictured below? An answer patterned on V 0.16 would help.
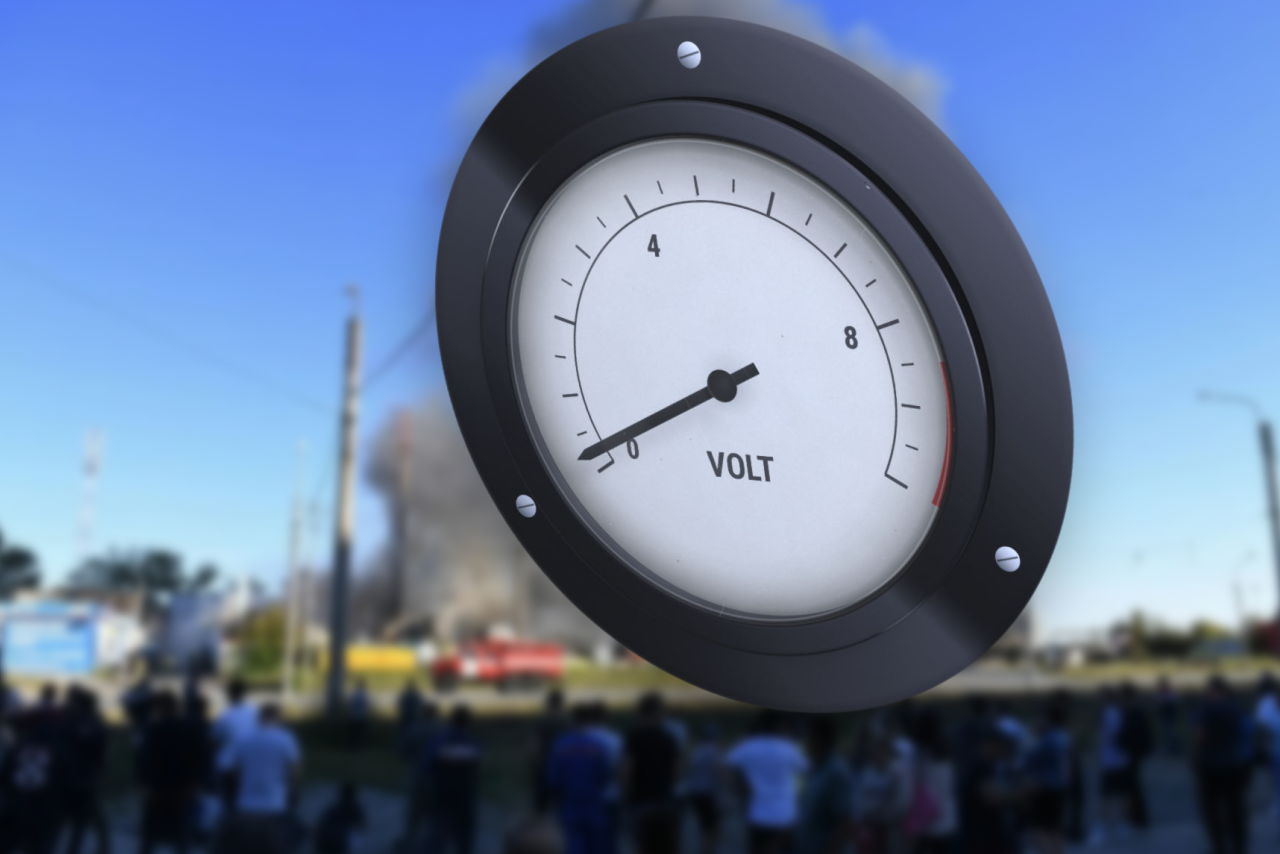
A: V 0.25
